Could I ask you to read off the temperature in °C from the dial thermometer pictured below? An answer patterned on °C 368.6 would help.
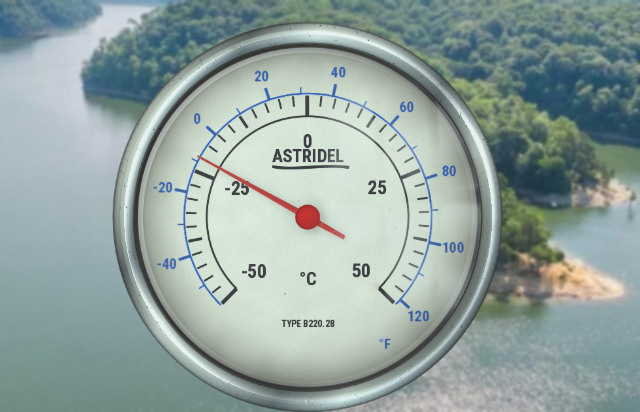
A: °C -22.5
